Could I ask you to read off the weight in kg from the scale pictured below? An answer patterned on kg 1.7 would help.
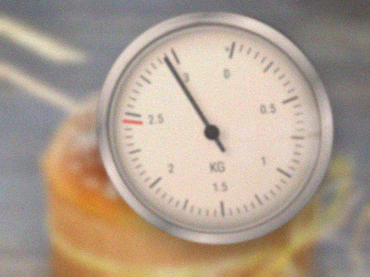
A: kg 2.95
